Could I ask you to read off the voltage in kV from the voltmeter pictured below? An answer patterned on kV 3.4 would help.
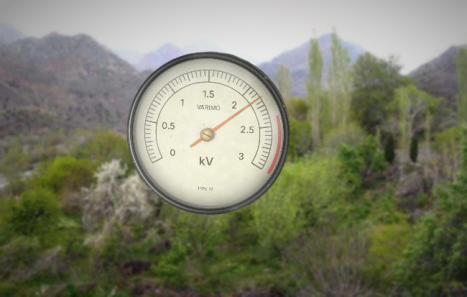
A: kV 2.15
